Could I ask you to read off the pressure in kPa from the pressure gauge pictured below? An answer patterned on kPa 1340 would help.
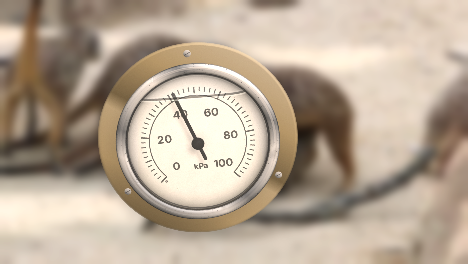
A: kPa 42
